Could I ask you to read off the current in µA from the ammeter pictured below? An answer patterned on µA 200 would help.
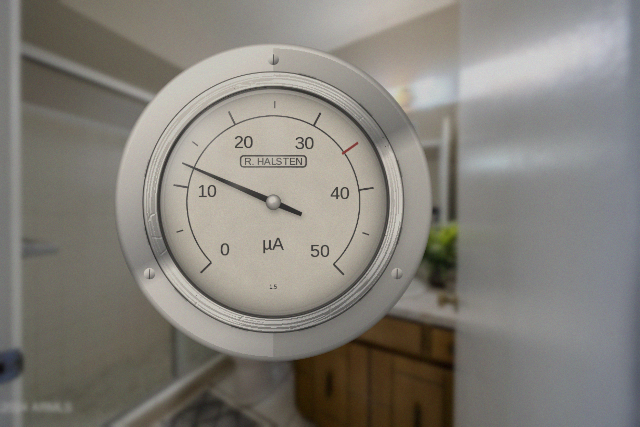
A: µA 12.5
